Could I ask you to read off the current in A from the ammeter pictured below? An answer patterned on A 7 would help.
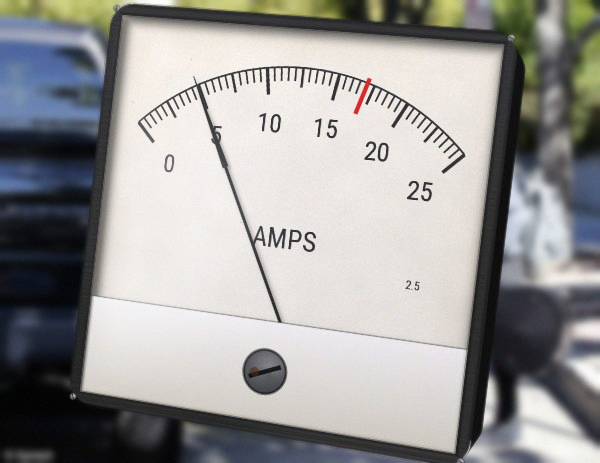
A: A 5
